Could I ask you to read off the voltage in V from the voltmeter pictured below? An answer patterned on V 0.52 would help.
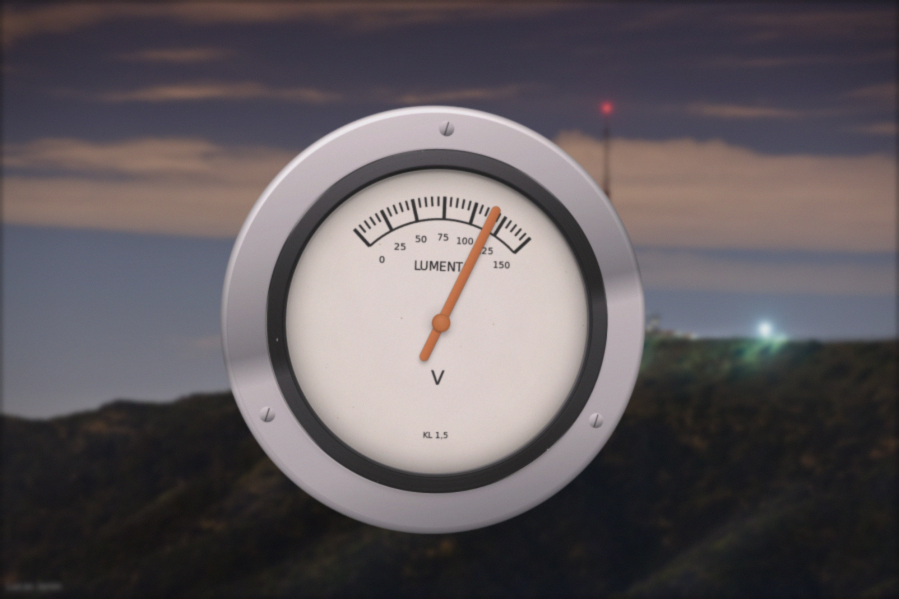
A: V 115
